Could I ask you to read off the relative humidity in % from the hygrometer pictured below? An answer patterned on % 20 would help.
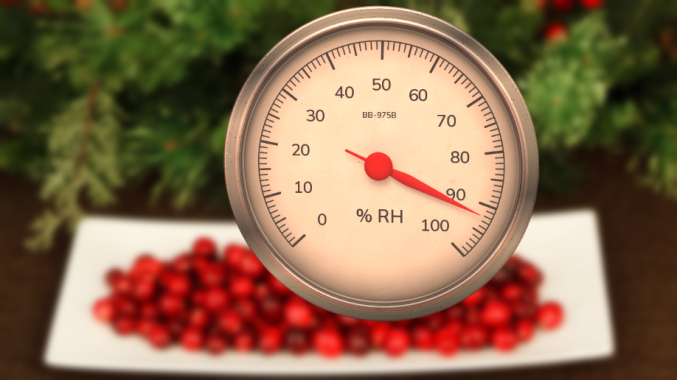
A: % 92
